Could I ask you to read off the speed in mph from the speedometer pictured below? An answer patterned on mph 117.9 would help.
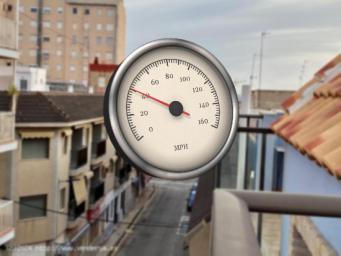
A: mph 40
